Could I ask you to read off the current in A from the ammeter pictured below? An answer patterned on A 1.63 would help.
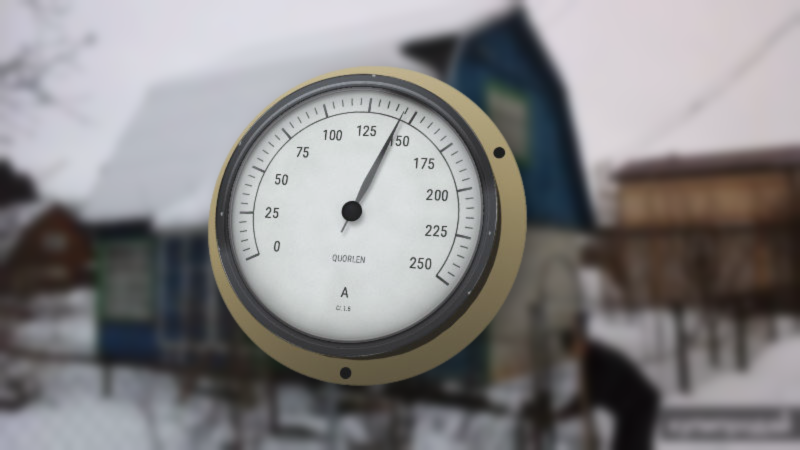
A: A 145
